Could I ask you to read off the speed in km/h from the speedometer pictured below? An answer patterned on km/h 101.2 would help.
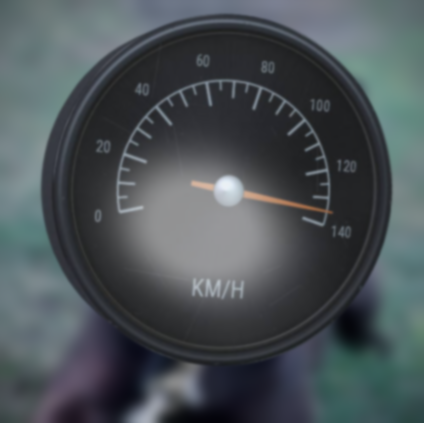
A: km/h 135
